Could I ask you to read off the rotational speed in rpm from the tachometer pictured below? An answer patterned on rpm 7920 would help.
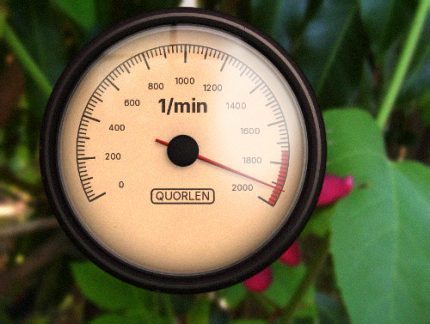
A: rpm 1920
